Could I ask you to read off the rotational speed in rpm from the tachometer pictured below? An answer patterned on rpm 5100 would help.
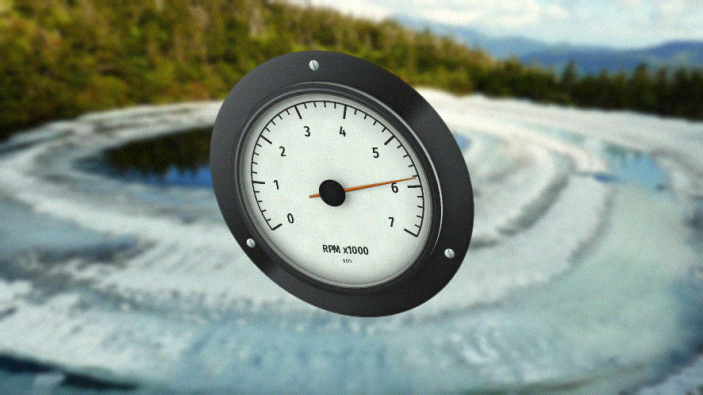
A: rpm 5800
